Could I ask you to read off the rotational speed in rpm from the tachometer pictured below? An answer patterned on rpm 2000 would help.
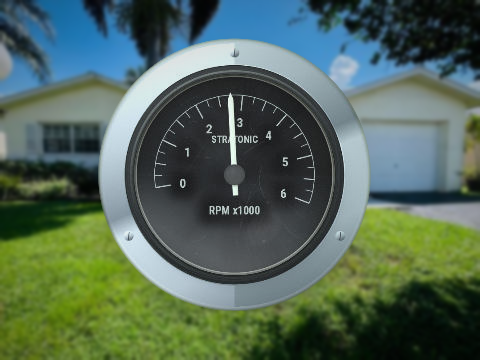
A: rpm 2750
